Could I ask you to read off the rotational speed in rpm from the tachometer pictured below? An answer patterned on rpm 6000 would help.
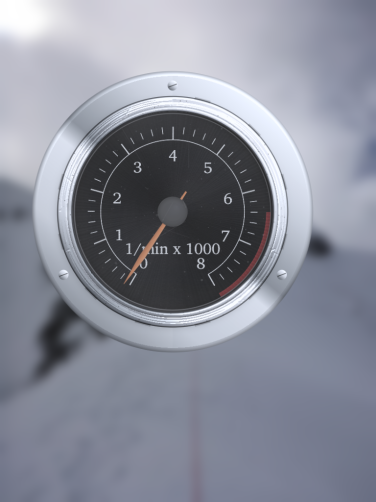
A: rpm 100
